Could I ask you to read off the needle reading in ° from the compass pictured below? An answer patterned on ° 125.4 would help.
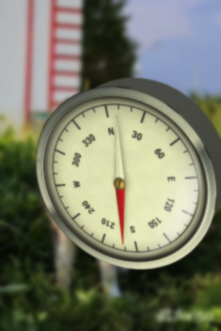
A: ° 190
